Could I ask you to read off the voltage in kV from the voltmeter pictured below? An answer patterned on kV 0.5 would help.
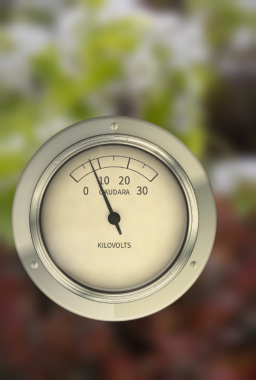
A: kV 7.5
